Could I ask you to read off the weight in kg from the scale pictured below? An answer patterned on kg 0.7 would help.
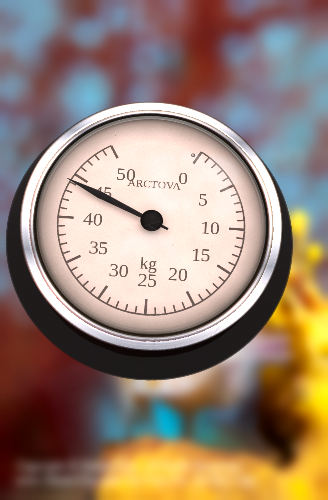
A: kg 44
